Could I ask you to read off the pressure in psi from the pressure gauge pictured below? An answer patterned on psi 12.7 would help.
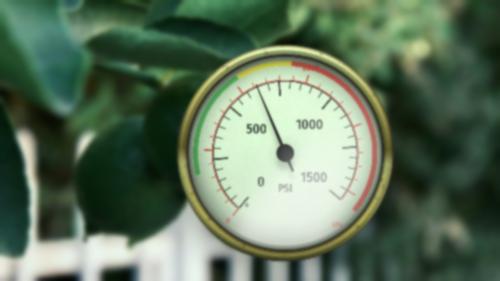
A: psi 650
